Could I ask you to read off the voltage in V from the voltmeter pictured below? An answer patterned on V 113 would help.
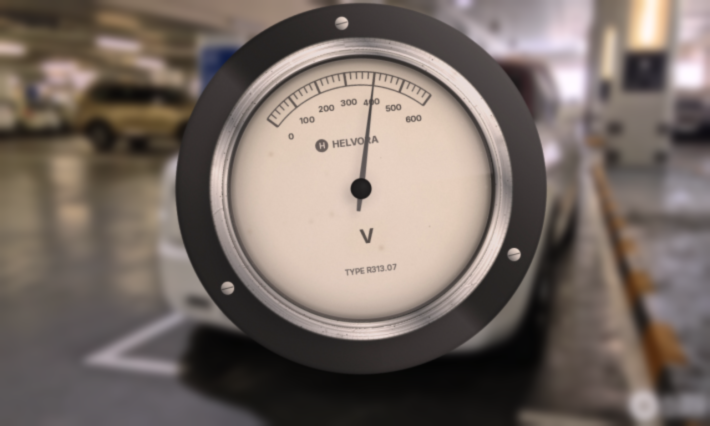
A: V 400
